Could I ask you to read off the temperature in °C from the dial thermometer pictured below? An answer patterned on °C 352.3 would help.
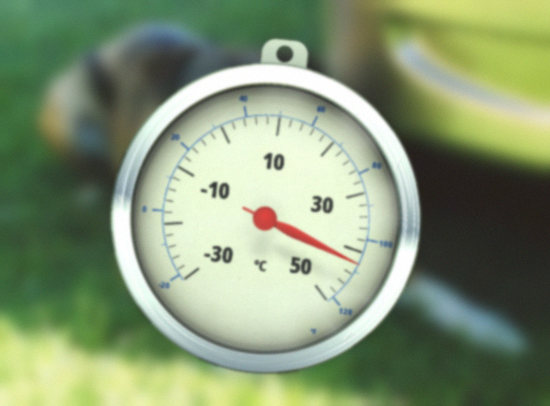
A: °C 42
